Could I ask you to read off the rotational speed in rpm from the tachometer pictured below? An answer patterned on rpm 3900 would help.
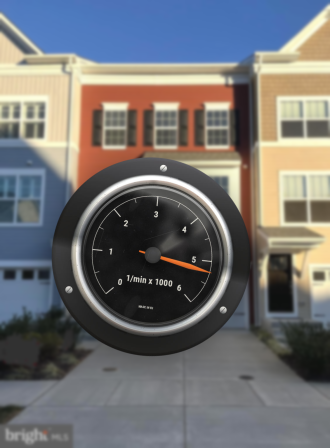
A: rpm 5250
